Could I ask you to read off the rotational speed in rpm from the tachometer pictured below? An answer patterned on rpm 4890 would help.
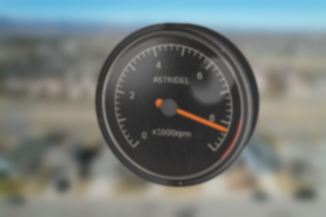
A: rpm 8200
